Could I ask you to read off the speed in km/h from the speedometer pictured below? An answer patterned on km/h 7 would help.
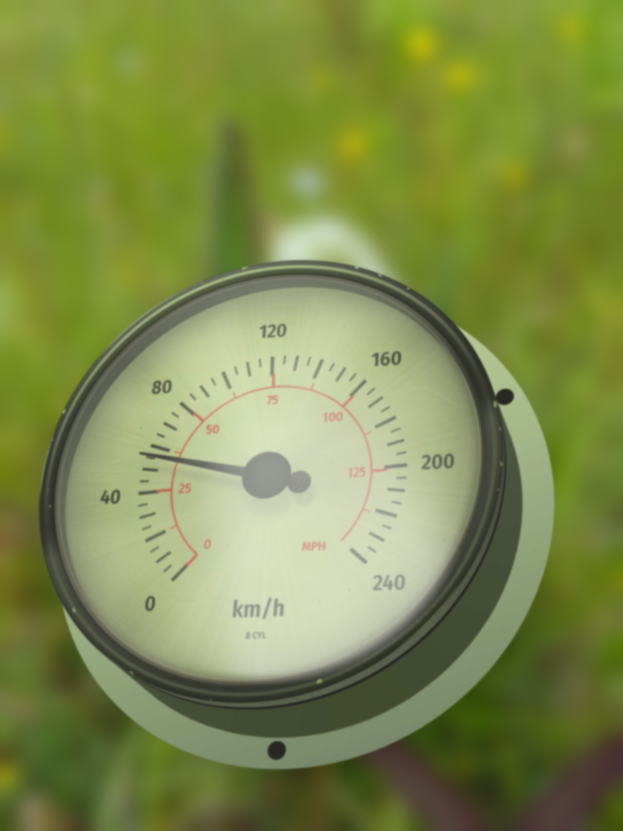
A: km/h 55
